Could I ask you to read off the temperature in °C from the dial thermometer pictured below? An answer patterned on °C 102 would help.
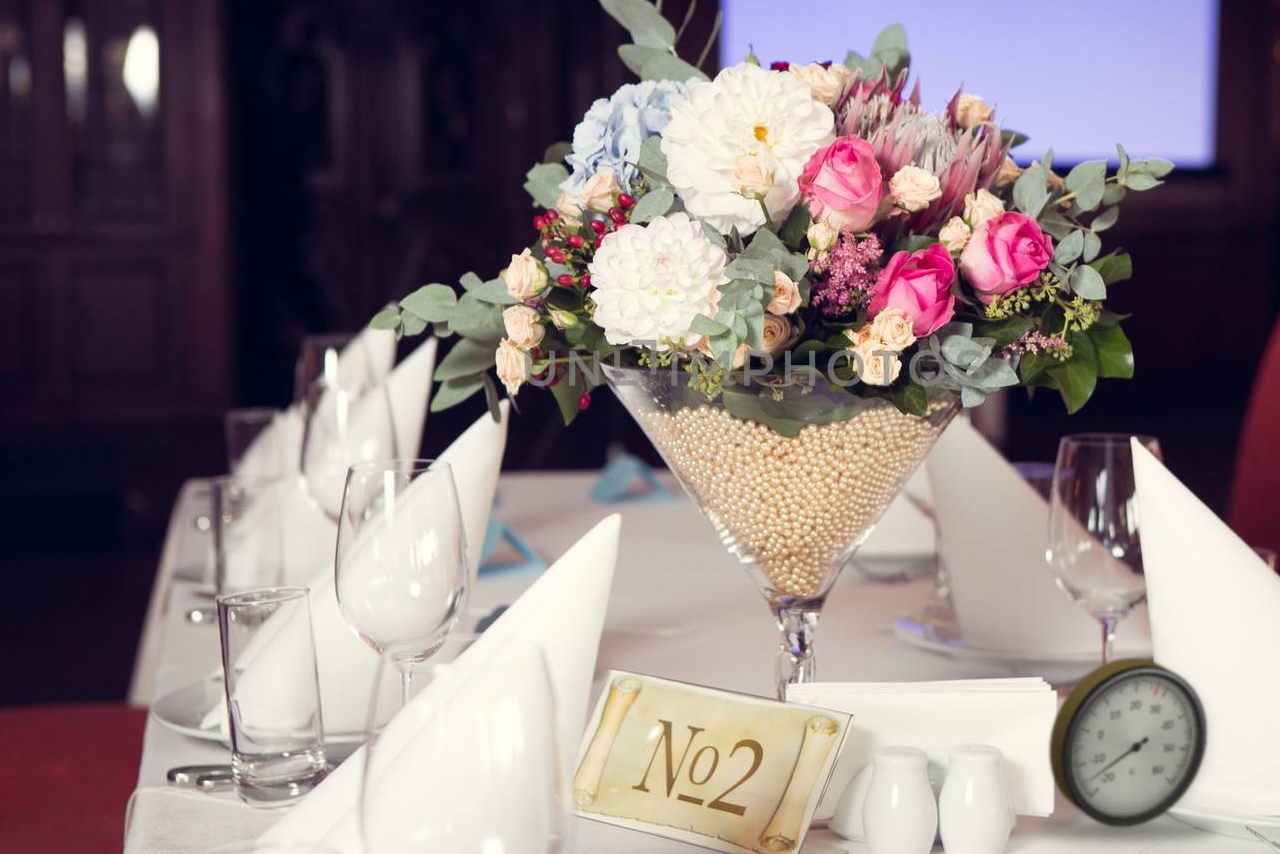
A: °C -15
